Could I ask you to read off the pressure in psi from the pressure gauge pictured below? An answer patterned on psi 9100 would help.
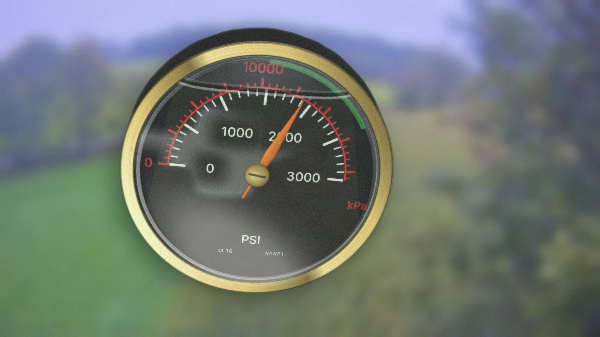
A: psi 1900
